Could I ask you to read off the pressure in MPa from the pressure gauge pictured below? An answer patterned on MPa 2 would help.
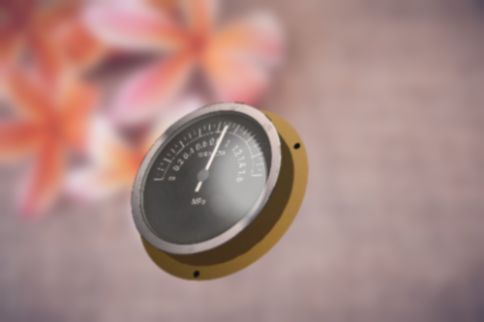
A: MPa 0.9
